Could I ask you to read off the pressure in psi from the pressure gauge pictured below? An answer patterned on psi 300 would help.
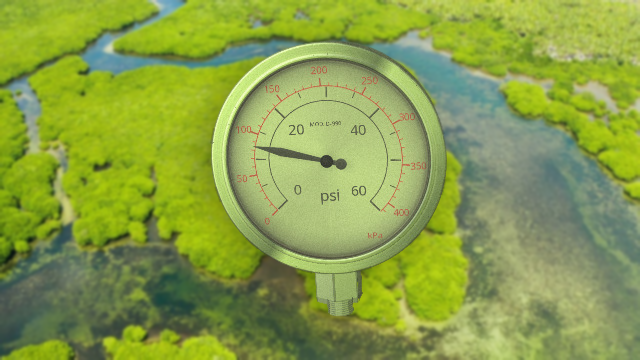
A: psi 12.5
